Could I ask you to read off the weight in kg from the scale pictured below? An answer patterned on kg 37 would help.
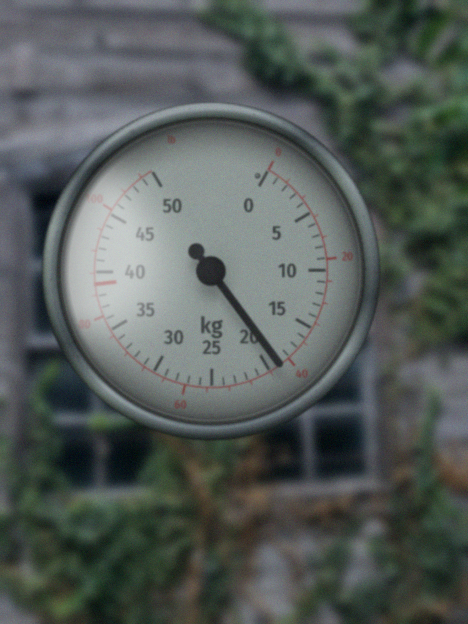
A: kg 19
